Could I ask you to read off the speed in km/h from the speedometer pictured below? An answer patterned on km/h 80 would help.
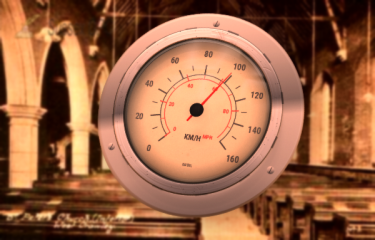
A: km/h 100
